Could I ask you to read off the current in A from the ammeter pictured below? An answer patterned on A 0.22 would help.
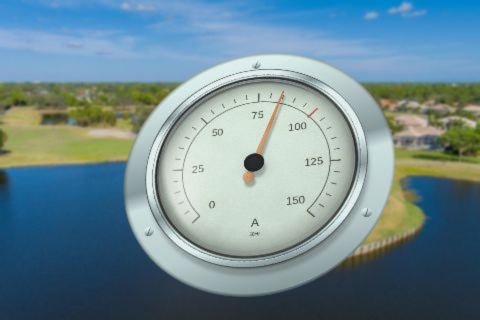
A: A 85
